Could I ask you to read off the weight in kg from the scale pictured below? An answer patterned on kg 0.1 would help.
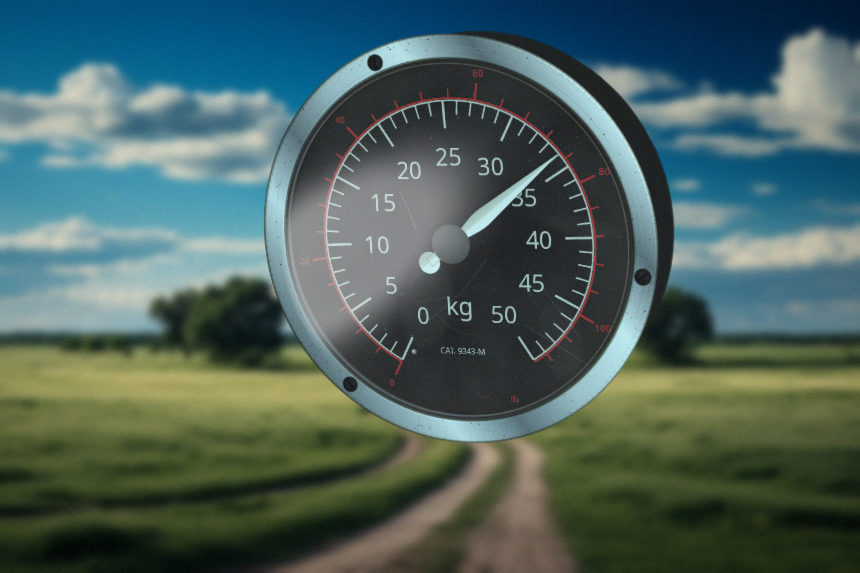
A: kg 34
